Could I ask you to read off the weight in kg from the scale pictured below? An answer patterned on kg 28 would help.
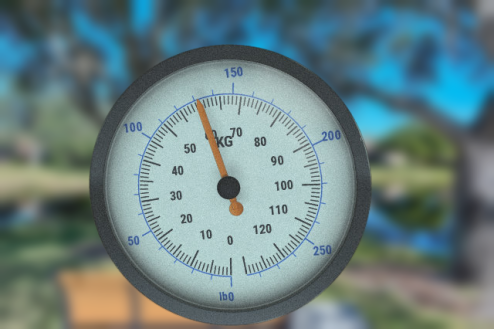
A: kg 60
